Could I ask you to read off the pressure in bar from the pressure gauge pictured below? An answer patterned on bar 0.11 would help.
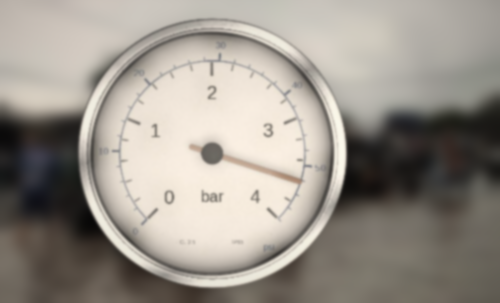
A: bar 3.6
